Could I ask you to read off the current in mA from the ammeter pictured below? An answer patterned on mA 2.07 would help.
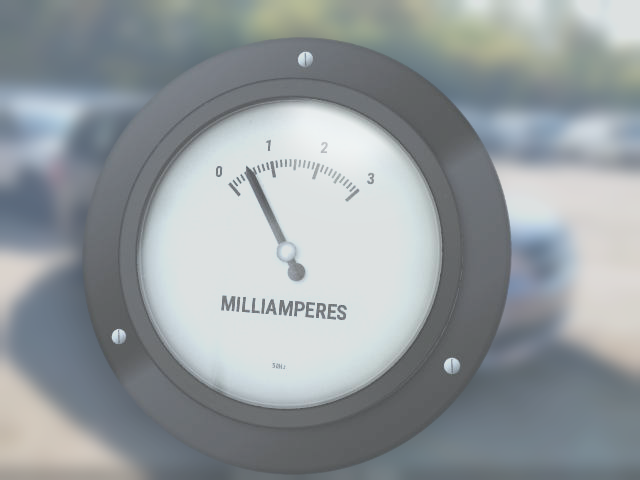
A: mA 0.5
